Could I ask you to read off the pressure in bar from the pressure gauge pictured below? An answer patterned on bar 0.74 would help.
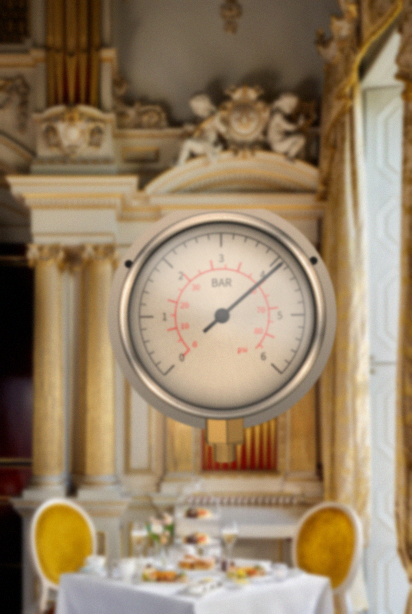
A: bar 4.1
